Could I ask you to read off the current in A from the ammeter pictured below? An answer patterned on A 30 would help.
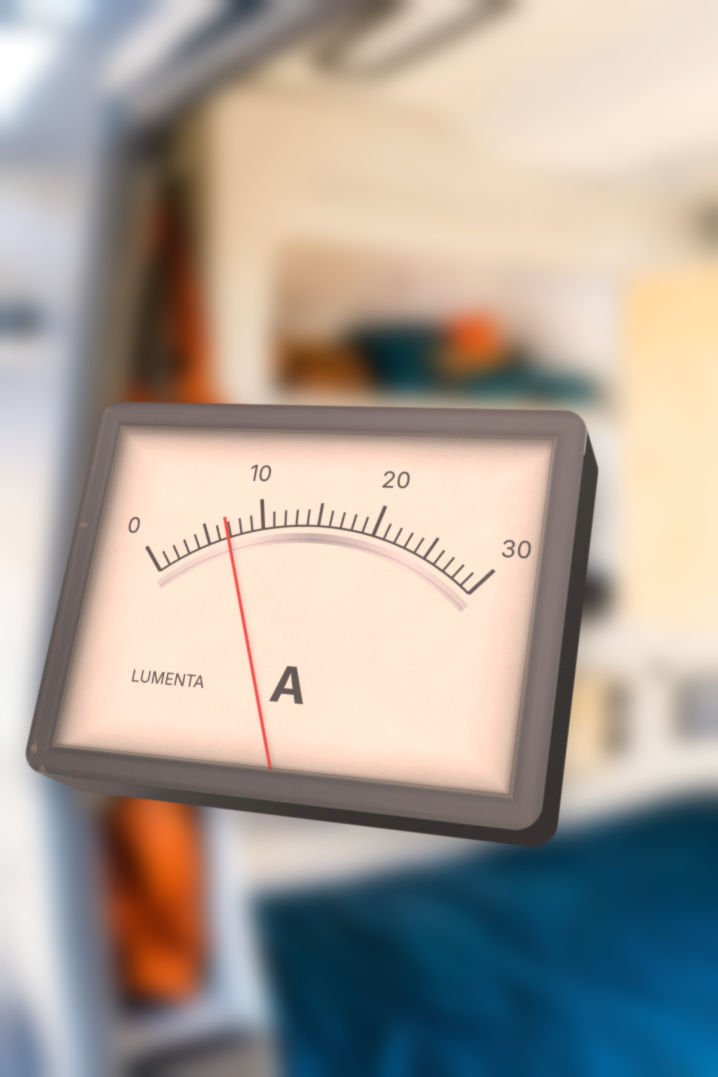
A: A 7
